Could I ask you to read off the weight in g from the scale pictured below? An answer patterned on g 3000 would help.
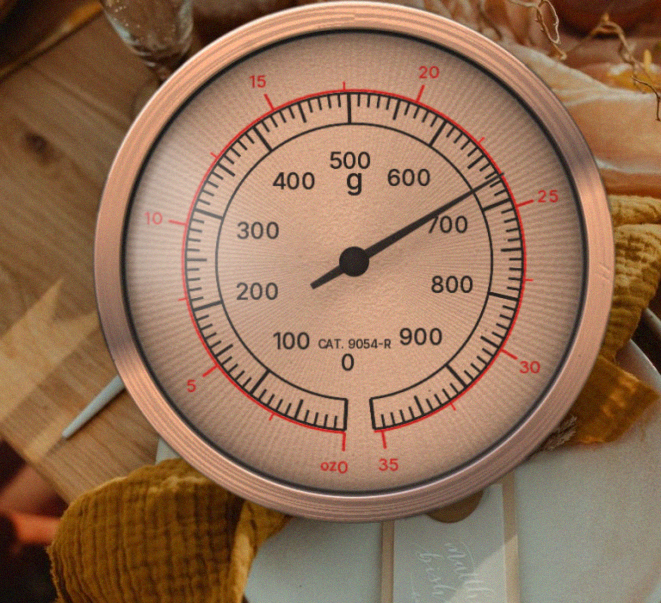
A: g 675
